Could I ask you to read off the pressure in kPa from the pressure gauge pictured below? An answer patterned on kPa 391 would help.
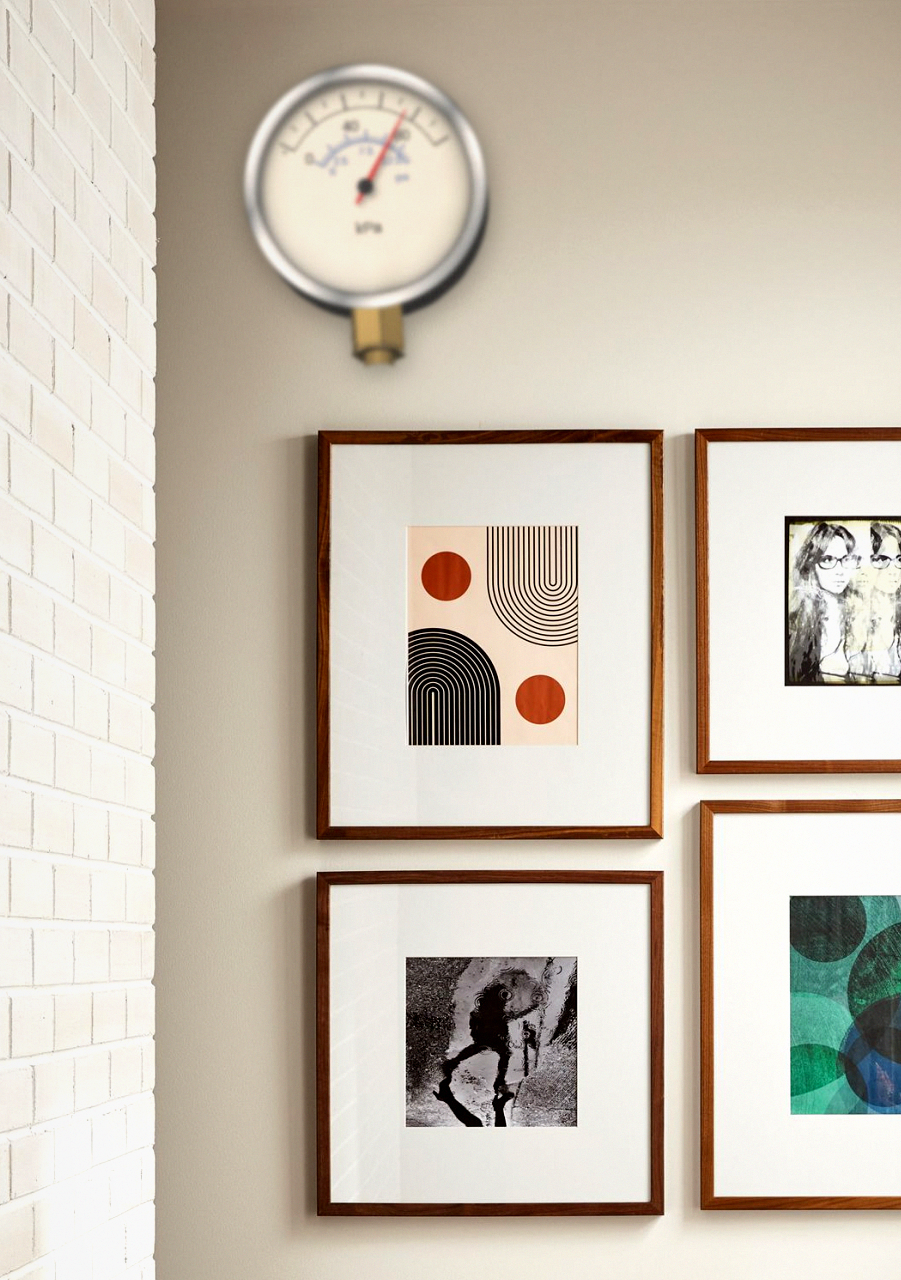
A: kPa 75
